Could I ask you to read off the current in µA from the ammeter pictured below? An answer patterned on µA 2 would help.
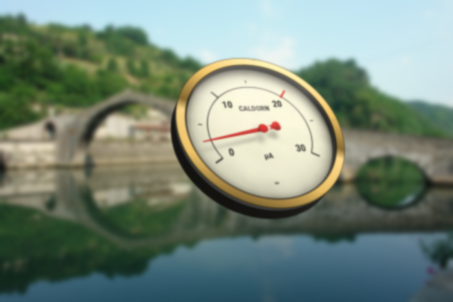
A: µA 2.5
